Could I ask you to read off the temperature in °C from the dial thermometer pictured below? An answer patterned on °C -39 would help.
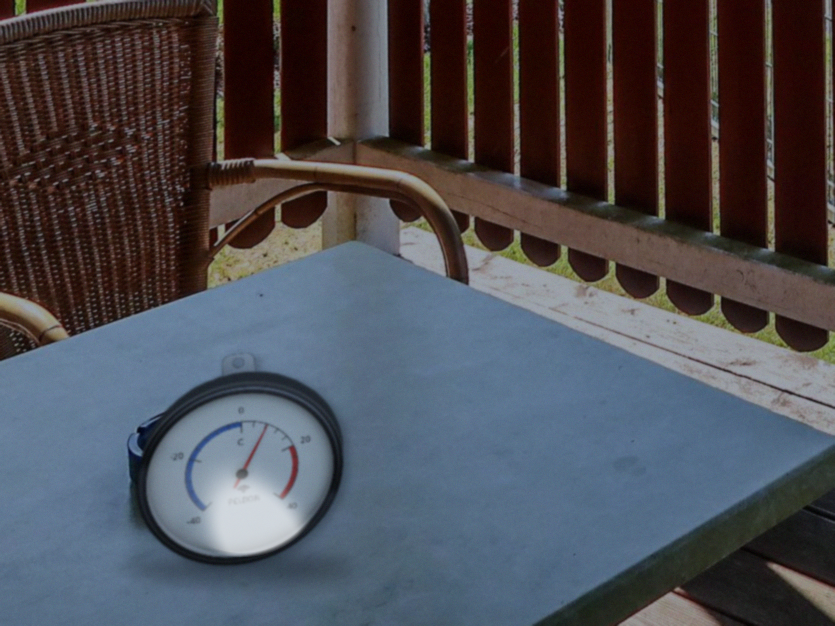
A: °C 8
